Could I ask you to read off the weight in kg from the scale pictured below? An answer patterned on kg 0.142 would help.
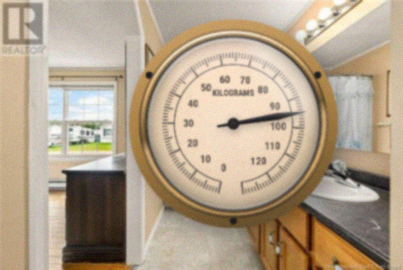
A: kg 95
